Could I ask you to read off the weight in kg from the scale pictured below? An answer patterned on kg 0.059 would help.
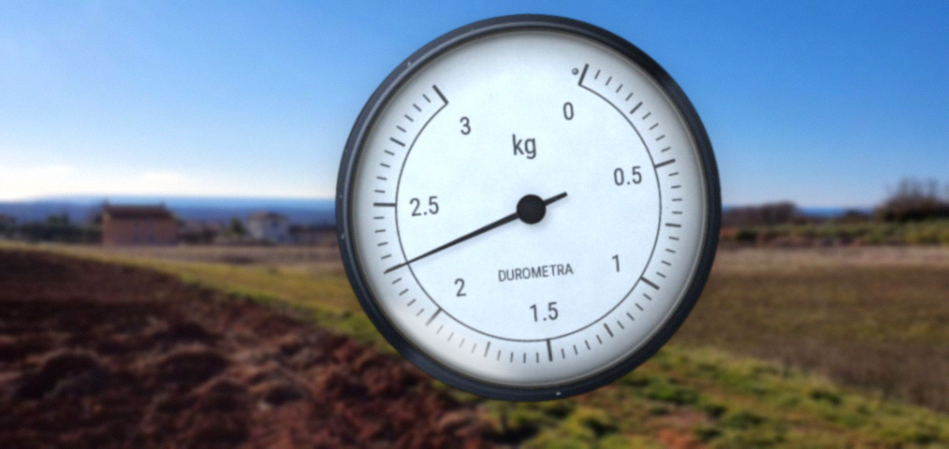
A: kg 2.25
